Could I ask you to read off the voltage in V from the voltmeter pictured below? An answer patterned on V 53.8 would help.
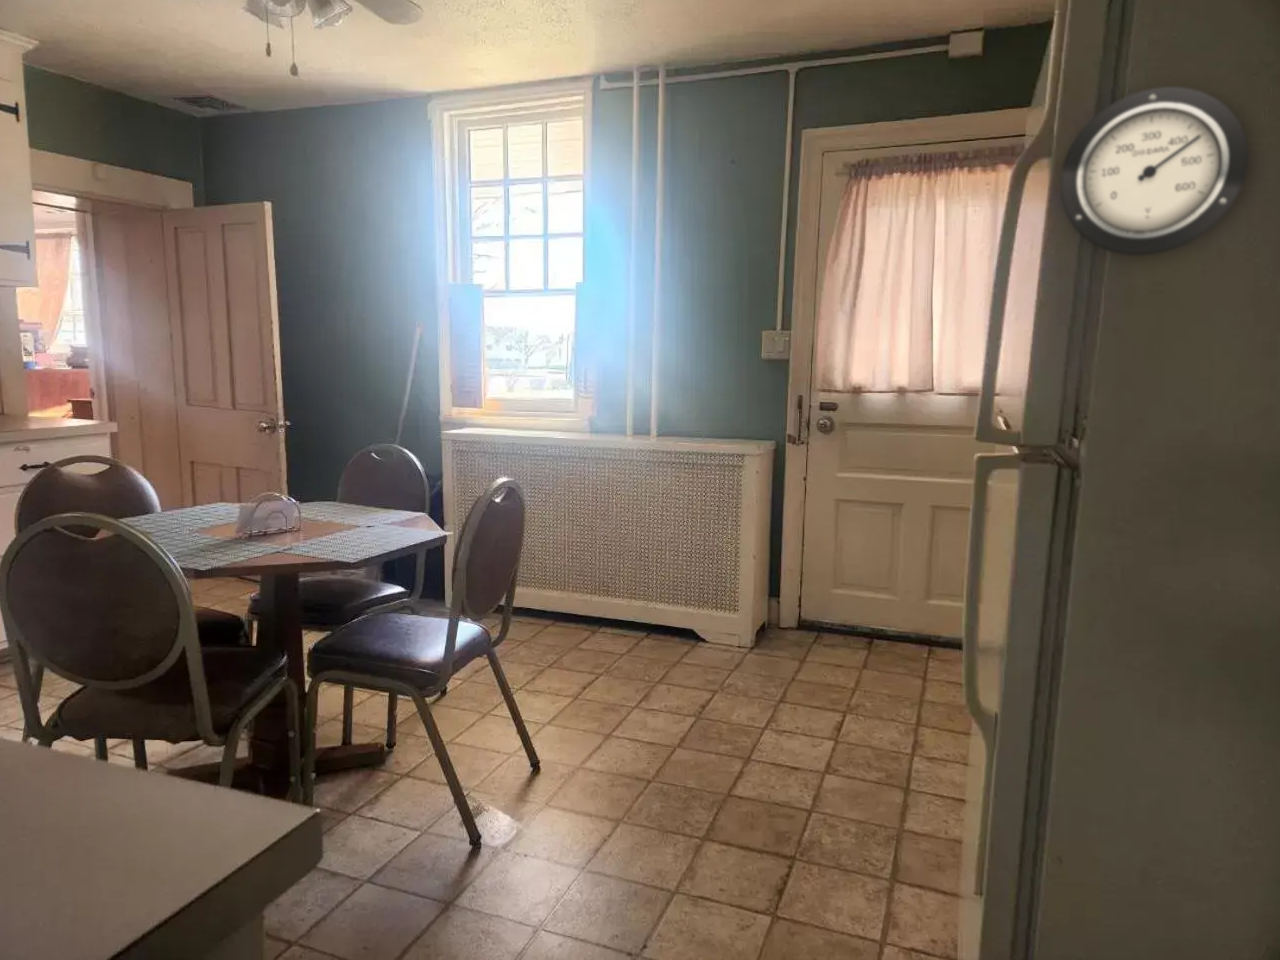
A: V 440
